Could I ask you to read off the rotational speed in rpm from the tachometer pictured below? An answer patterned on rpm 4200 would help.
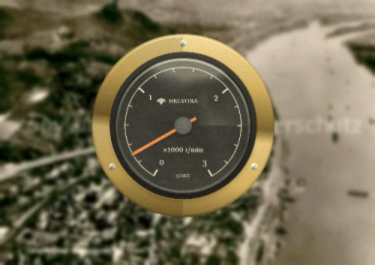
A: rpm 300
